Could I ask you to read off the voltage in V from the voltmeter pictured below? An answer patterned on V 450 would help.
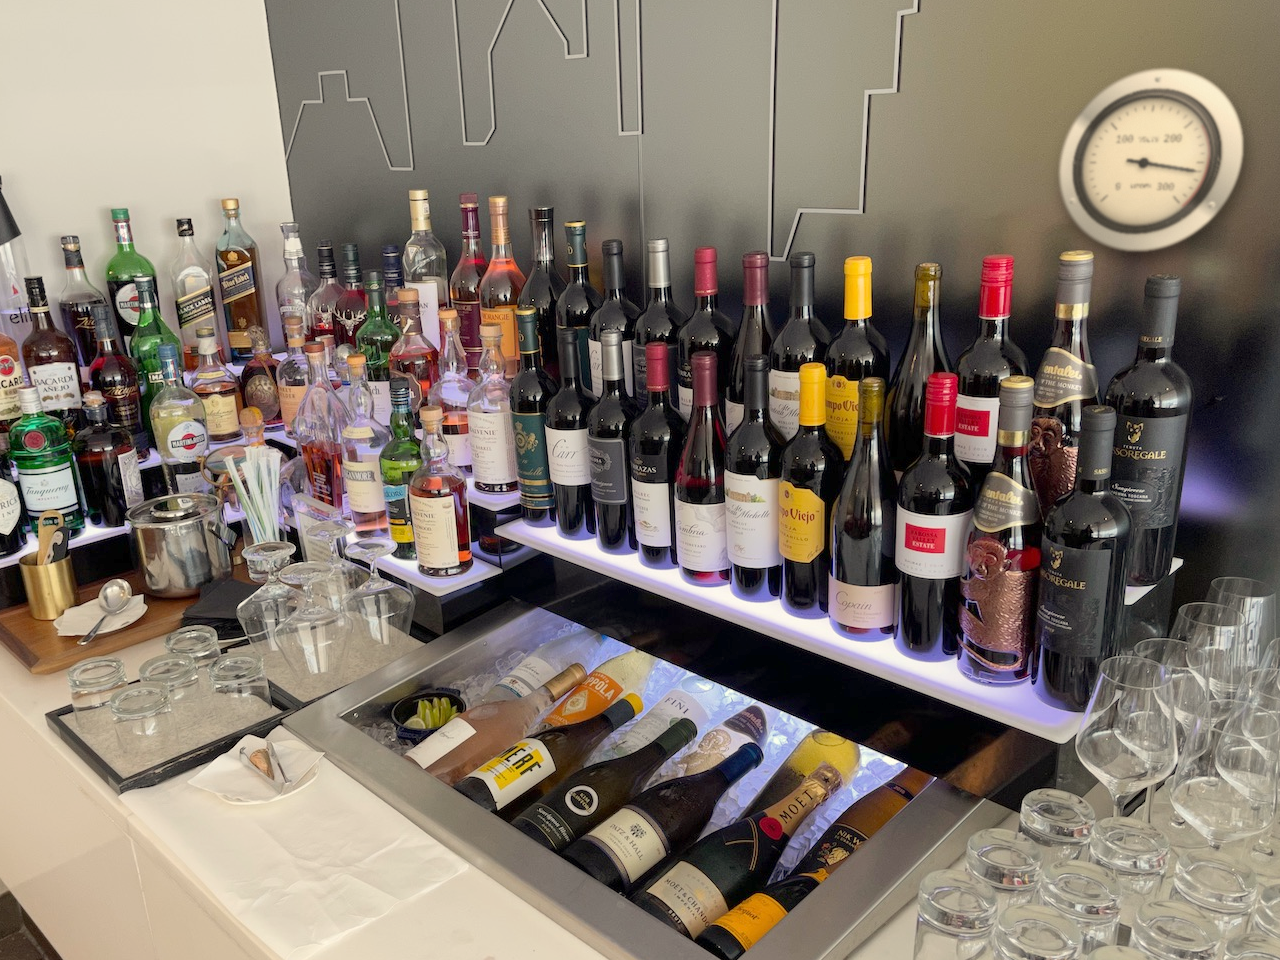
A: V 260
